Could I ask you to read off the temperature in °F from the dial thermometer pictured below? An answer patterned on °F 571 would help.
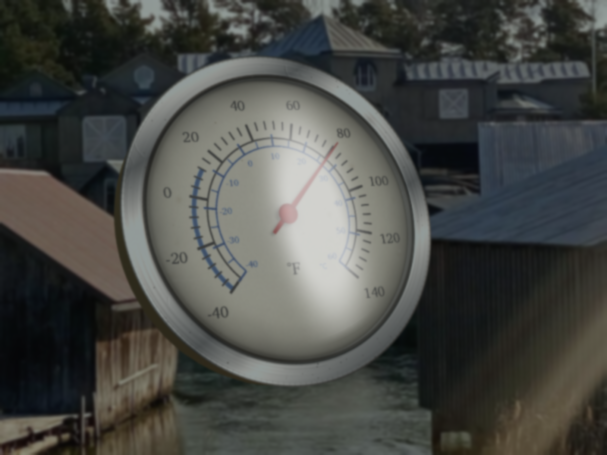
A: °F 80
